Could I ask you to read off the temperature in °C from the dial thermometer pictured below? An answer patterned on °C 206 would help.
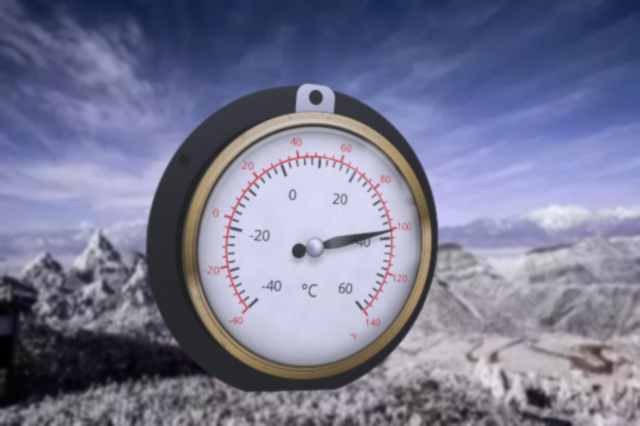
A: °C 38
